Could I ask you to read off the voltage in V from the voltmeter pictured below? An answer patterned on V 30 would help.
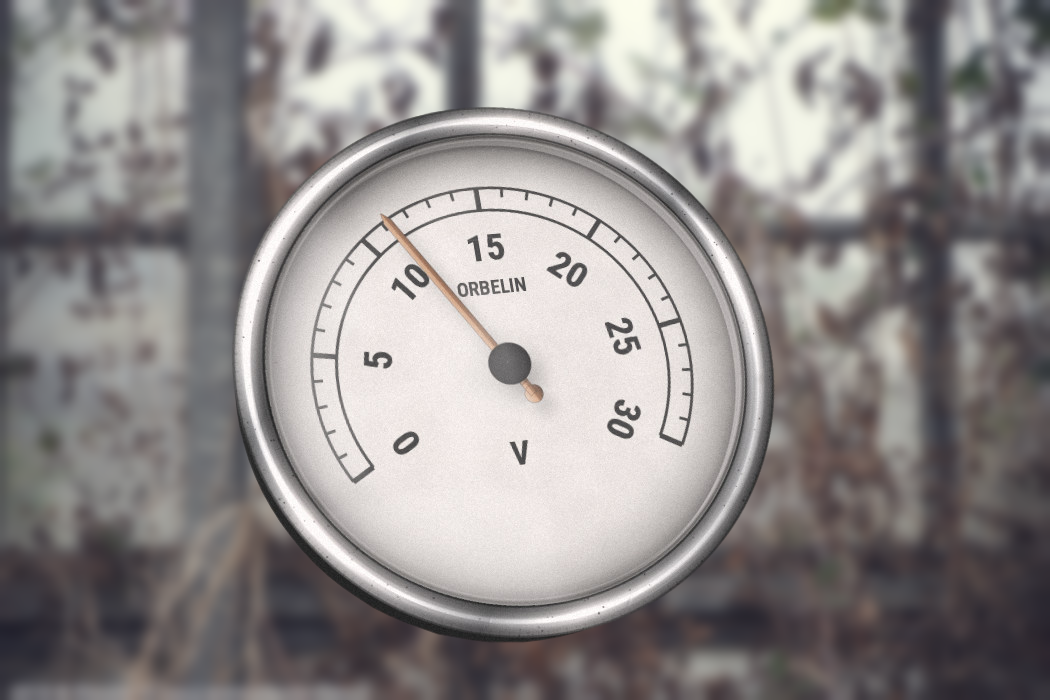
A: V 11
